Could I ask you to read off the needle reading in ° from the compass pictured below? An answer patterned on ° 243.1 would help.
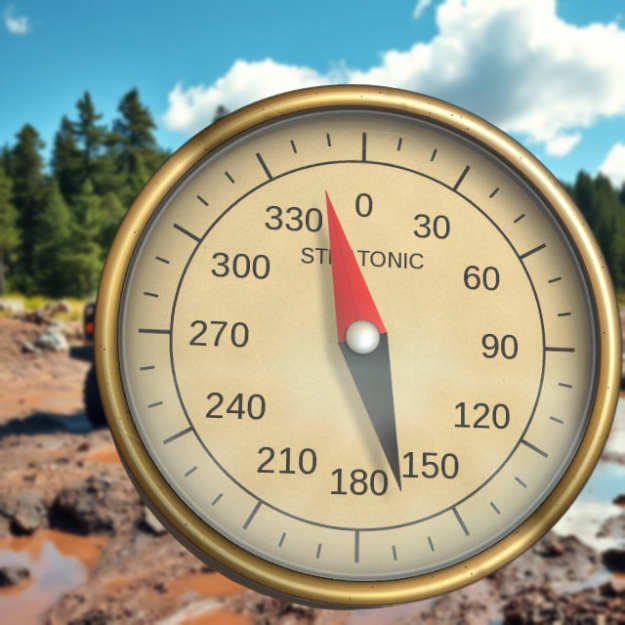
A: ° 345
